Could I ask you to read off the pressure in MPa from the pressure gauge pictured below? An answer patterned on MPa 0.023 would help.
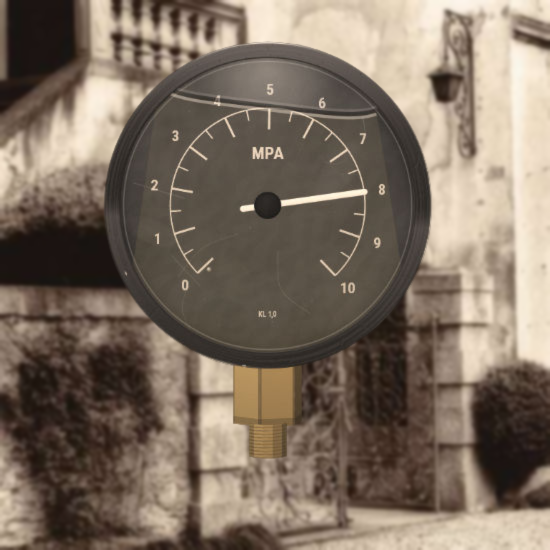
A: MPa 8
